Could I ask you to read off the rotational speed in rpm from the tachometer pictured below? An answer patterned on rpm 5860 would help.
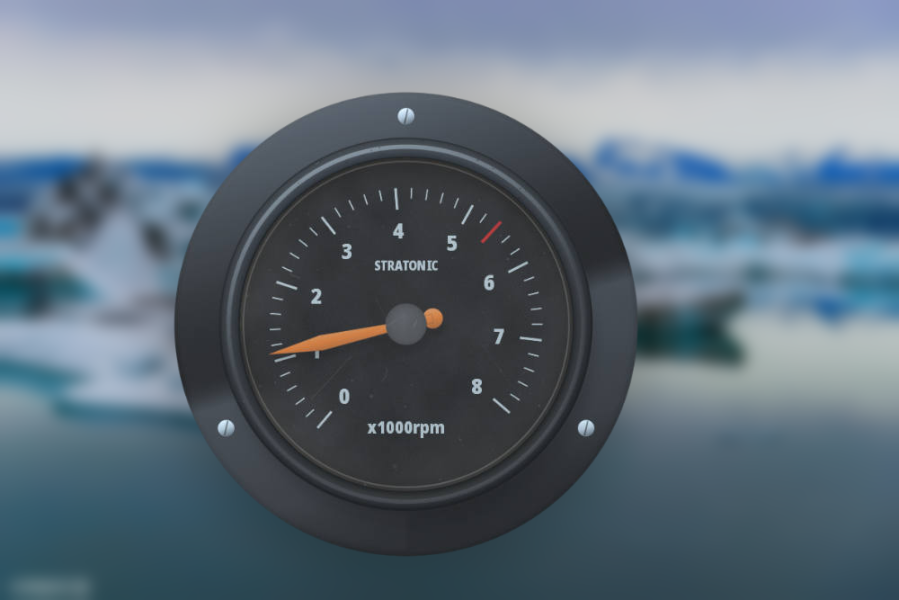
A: rpm 1100
